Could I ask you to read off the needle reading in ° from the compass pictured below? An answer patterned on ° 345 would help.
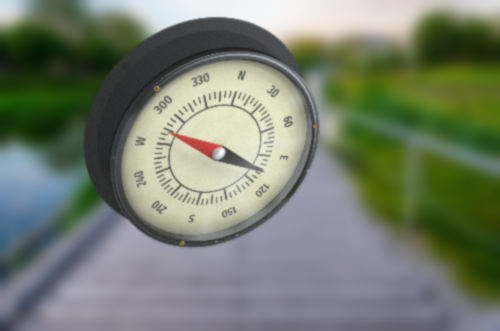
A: ° 285
